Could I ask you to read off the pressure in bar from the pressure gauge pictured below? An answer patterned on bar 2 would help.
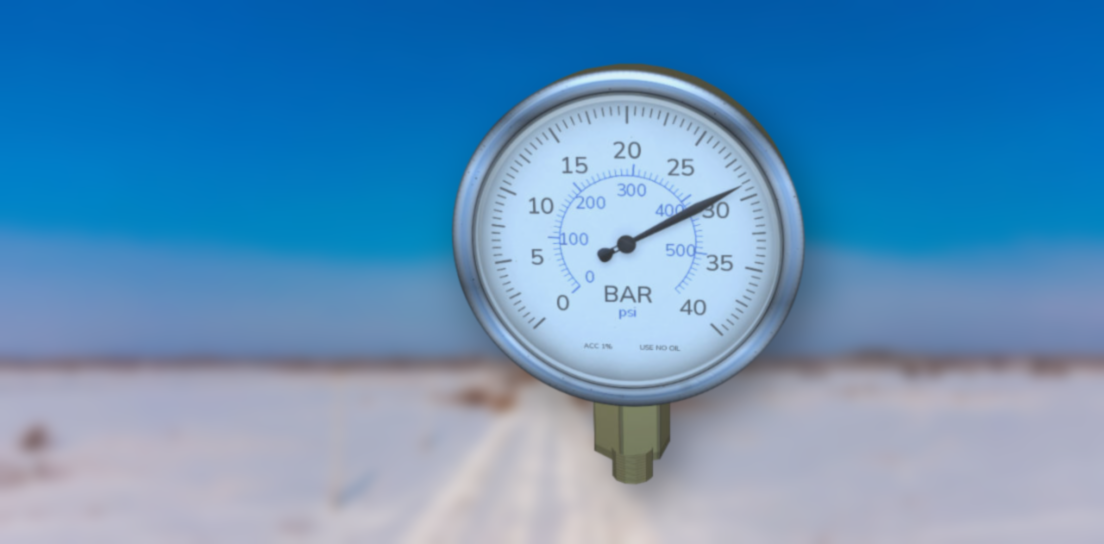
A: bar 29
